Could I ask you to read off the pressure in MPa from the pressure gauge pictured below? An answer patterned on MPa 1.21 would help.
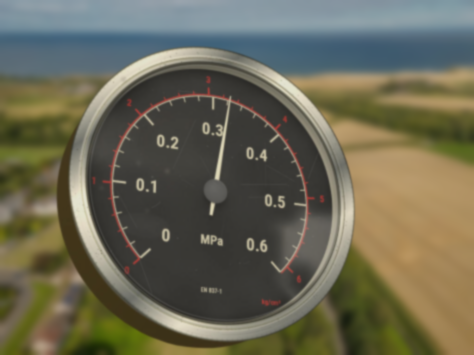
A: MPa 0.32
